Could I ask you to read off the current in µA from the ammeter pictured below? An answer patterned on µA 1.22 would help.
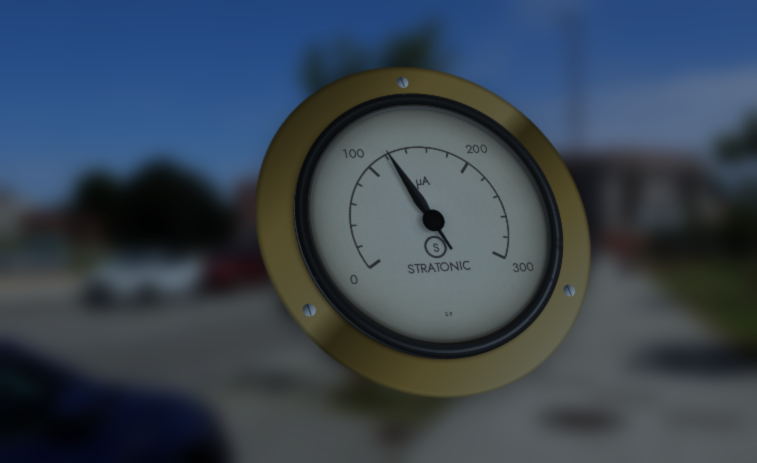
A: µA 120
